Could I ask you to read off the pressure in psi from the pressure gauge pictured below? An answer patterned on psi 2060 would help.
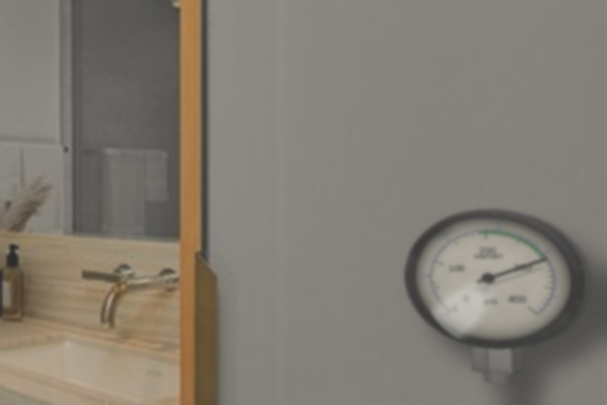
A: psi 300
